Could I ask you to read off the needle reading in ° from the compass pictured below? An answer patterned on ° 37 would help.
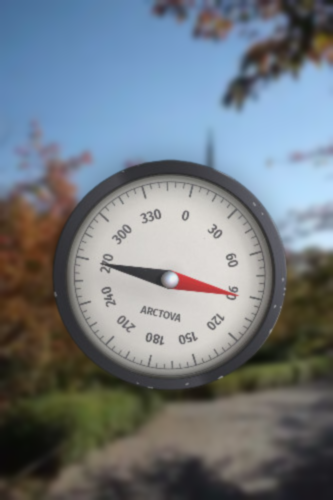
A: ° 90
